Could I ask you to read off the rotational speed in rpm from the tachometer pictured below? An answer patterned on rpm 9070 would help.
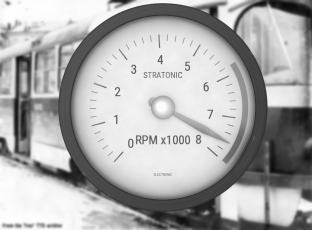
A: rpm 7600
